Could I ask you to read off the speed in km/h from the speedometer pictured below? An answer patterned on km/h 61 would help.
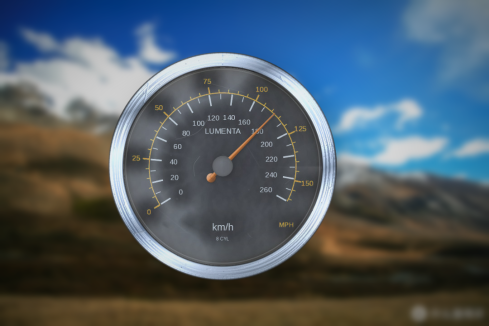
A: km/h 180
